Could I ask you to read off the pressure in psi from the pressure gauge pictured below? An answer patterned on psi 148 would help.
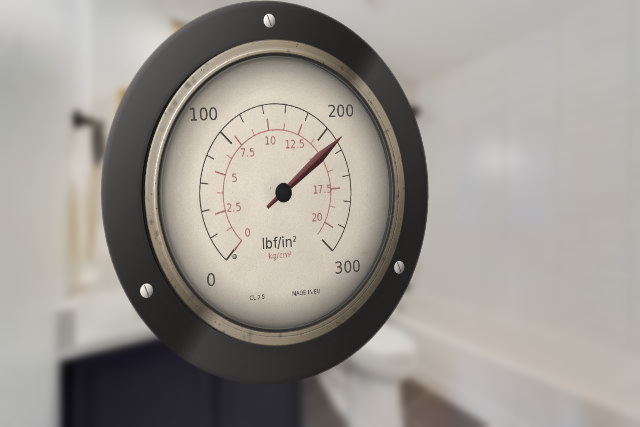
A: psi 210
